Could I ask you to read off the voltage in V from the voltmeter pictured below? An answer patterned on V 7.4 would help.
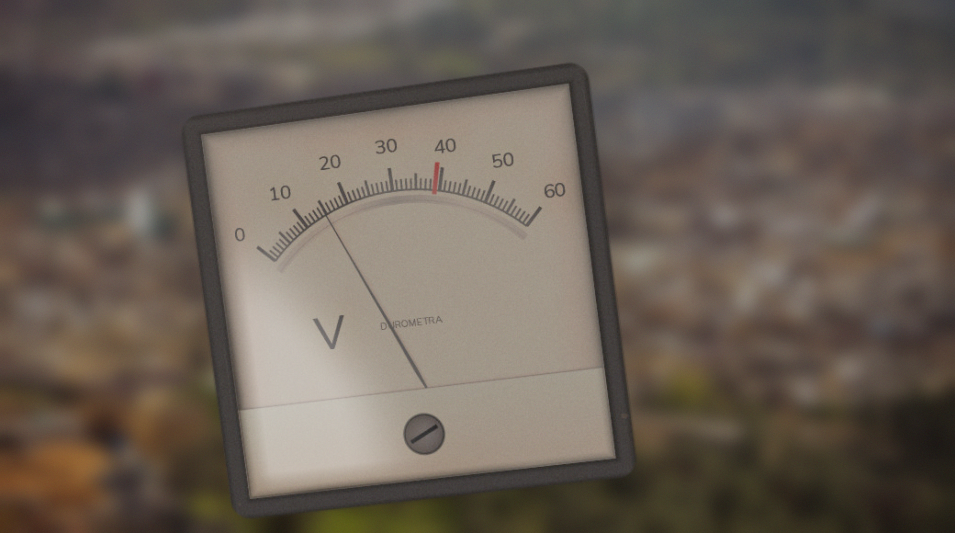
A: V 15
